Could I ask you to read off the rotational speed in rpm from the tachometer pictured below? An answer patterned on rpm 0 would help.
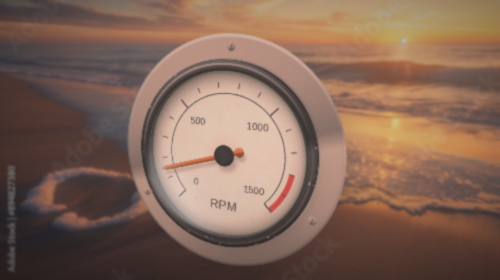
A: rpm 150
